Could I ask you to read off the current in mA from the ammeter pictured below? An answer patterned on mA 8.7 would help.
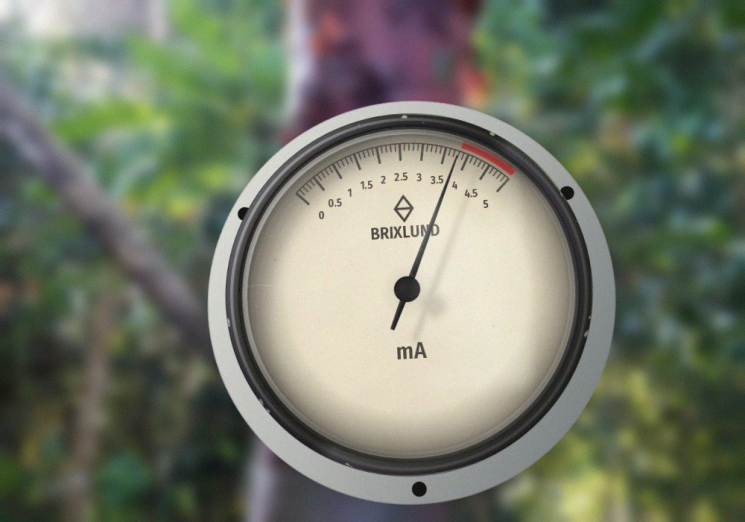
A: mA 3.8
